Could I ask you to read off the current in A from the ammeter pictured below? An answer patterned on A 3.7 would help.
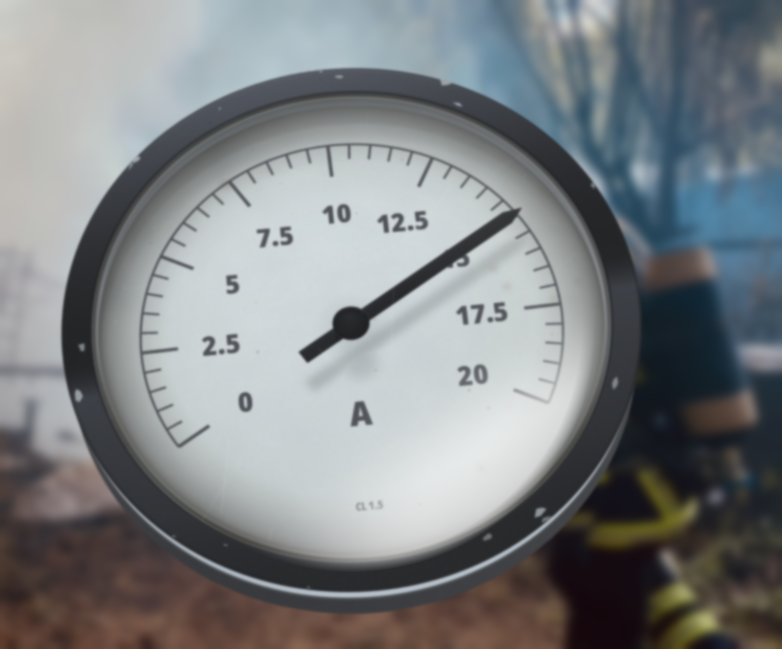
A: A 15
